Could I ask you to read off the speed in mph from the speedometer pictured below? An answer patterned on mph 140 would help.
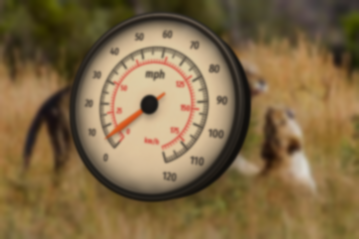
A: mph 5
